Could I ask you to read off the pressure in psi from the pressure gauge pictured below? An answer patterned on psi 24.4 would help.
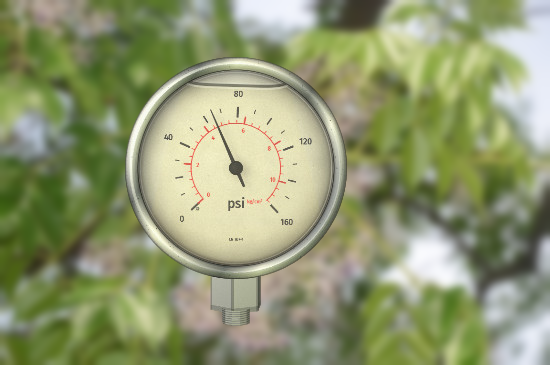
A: psi 65
